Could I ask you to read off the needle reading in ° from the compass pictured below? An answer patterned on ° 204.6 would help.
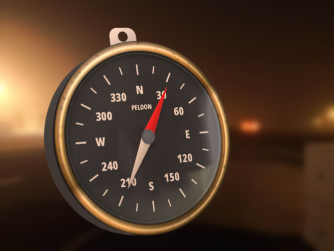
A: ° 30
